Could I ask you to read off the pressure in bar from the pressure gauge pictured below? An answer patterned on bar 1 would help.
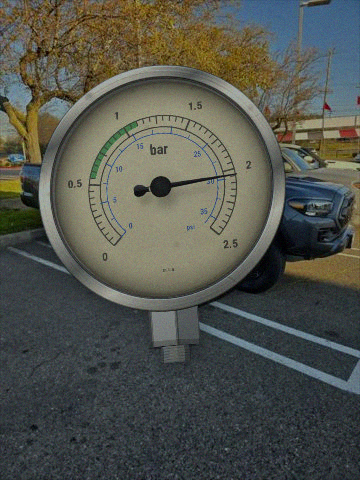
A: bar 2.05
